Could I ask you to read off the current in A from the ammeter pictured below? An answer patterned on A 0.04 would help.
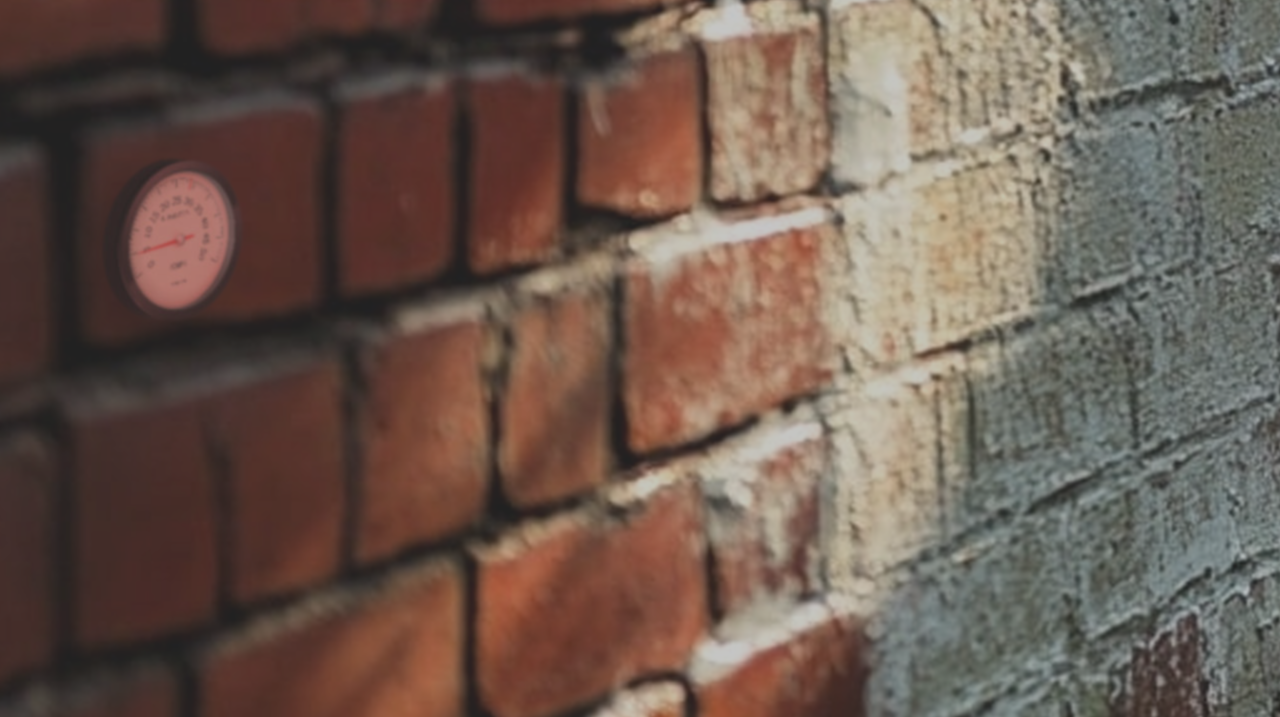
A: A 5
